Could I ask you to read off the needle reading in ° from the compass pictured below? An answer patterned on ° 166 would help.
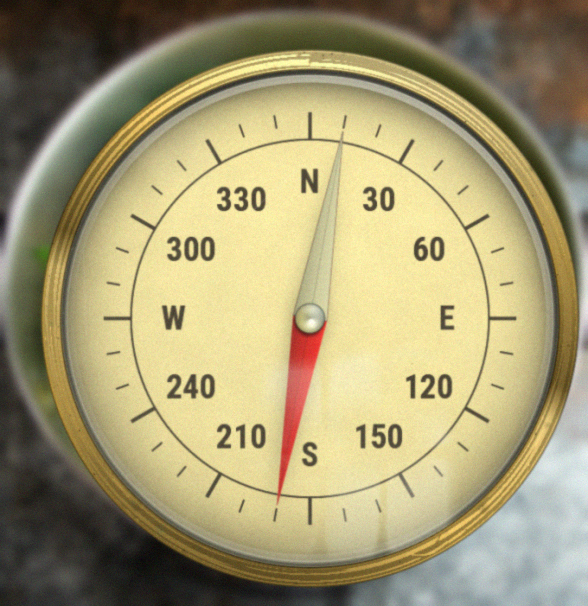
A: ° 190
